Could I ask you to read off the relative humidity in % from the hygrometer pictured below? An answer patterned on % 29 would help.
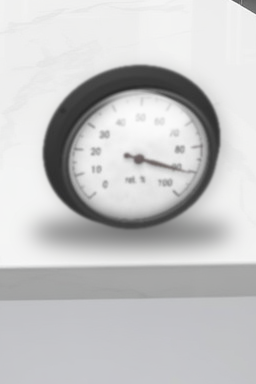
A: % 90
